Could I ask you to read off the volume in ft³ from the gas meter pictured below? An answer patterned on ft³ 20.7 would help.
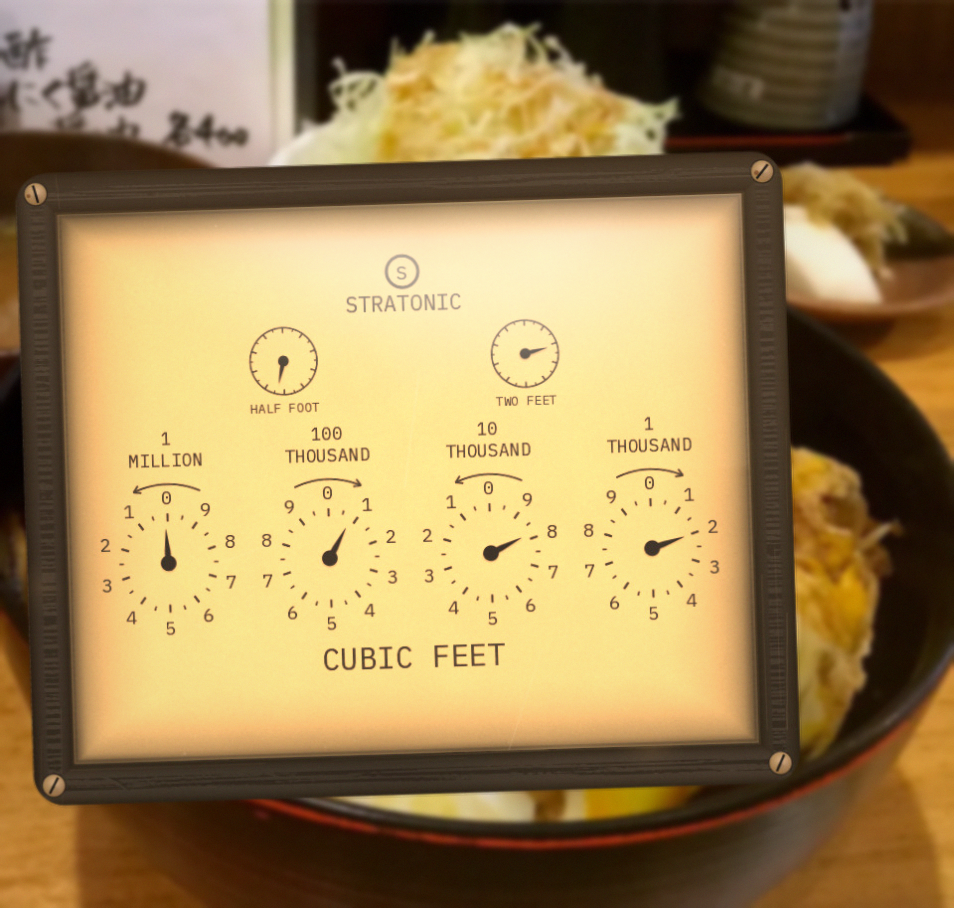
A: ft³ 8200
